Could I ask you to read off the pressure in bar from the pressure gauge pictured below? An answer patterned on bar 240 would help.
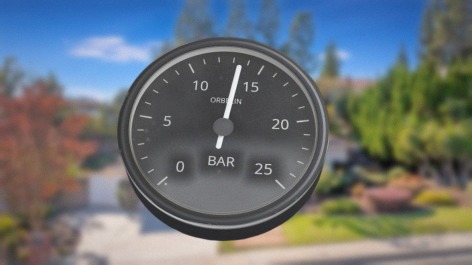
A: bar 13.5
